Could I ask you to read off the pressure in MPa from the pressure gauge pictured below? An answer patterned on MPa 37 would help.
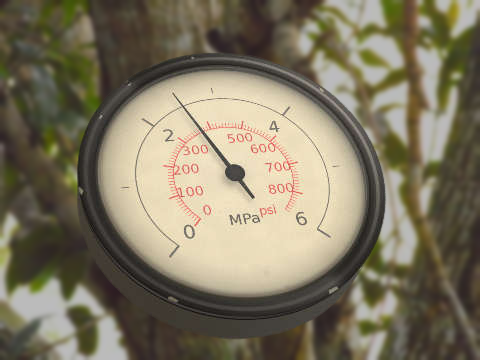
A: MPa 2.5
